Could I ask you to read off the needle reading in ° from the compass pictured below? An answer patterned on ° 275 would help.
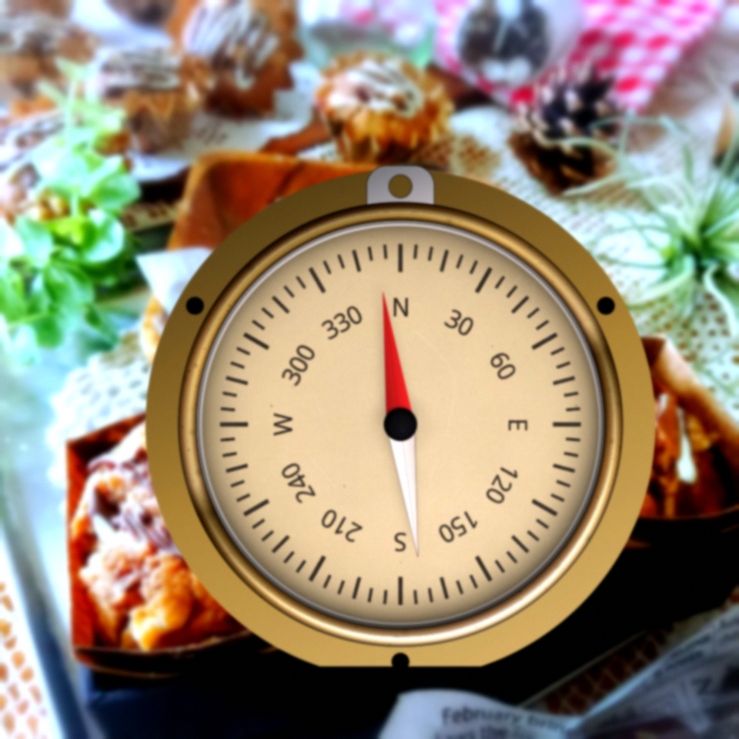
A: ° 352.5
